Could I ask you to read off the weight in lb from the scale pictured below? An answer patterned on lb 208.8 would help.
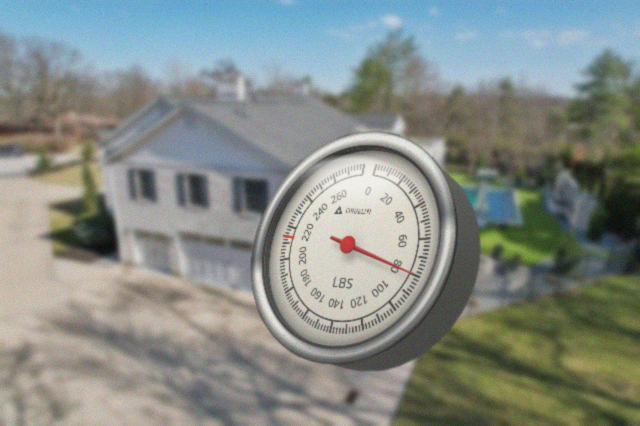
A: lb 80
